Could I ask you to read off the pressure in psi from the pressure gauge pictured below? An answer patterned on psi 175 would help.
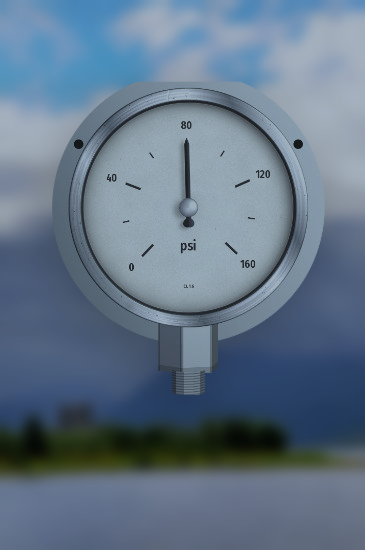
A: psi 80
